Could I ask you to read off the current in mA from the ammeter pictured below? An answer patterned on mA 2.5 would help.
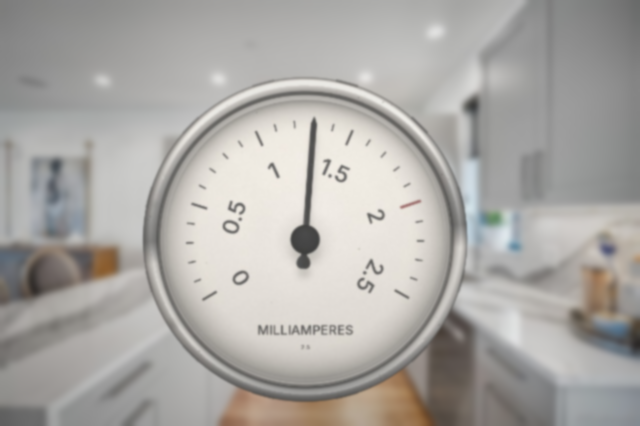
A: mA 1.3
